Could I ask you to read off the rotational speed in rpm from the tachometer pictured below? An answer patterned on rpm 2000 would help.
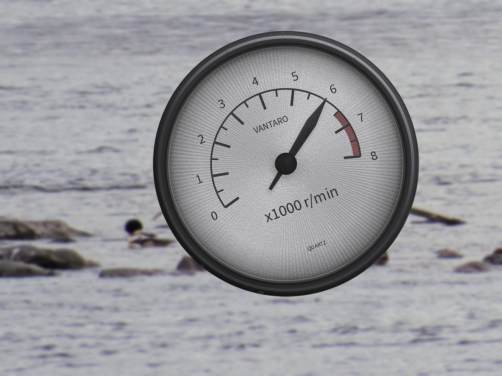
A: rpm 6000
